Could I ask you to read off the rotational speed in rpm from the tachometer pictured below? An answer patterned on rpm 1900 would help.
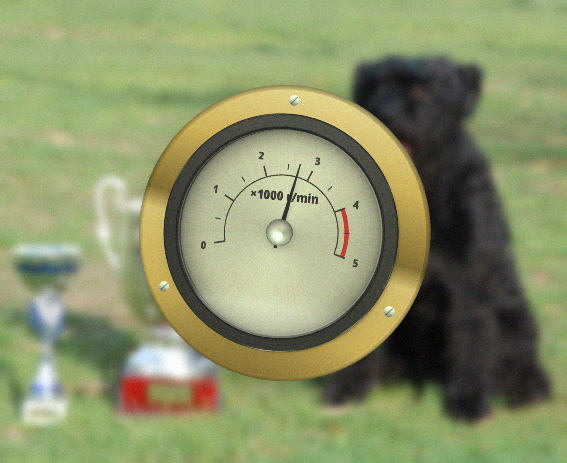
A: rpm 2750
